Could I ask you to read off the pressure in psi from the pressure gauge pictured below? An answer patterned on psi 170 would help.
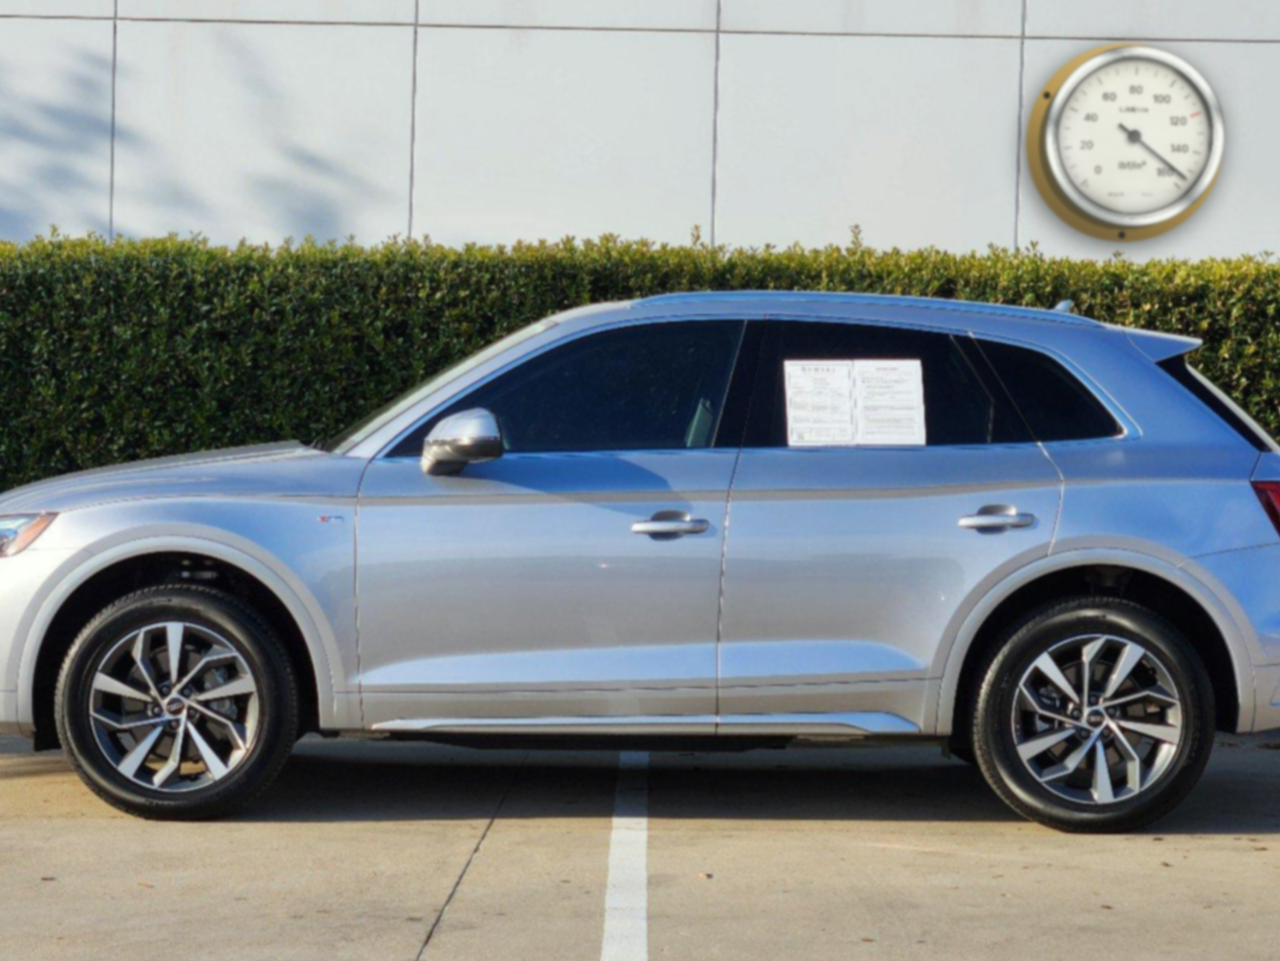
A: psi 155
